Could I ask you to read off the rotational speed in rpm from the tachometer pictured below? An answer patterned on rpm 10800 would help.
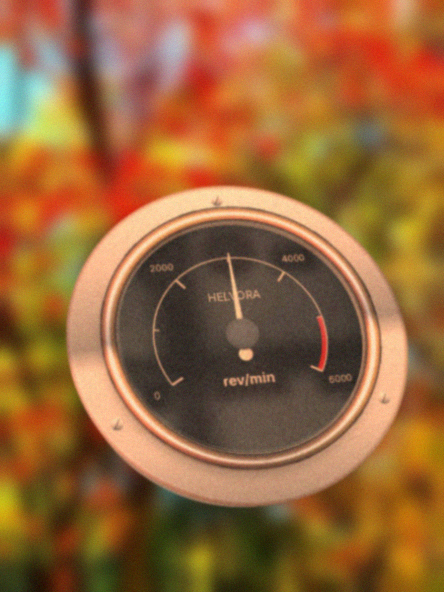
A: rpm 3000
